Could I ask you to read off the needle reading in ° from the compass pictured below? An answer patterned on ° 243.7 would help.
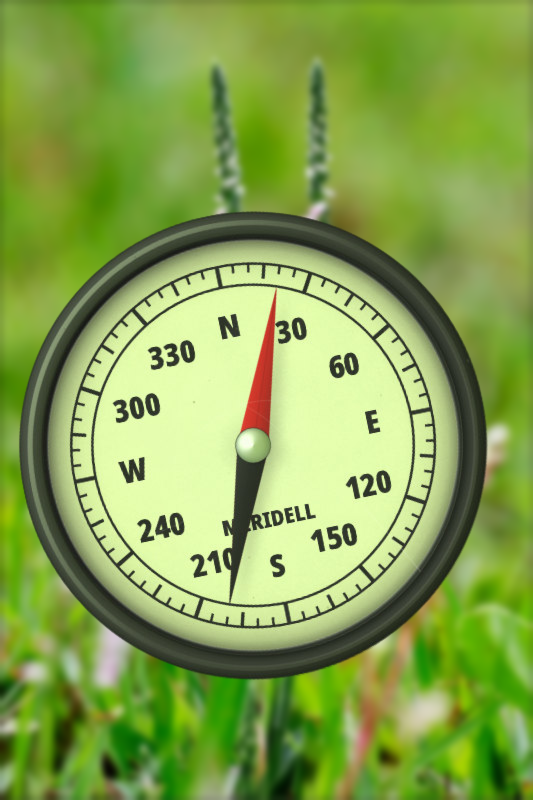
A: ° 20
